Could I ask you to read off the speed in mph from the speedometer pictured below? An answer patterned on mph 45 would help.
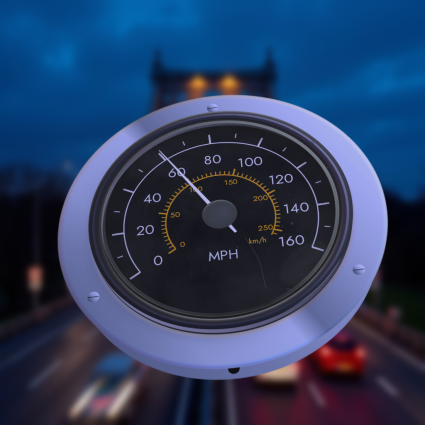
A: mph 60
